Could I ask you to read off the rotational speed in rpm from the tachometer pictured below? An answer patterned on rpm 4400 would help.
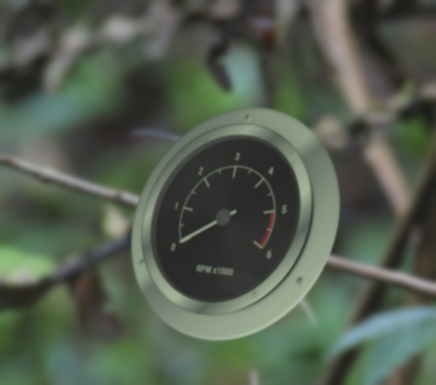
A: rpm 0
